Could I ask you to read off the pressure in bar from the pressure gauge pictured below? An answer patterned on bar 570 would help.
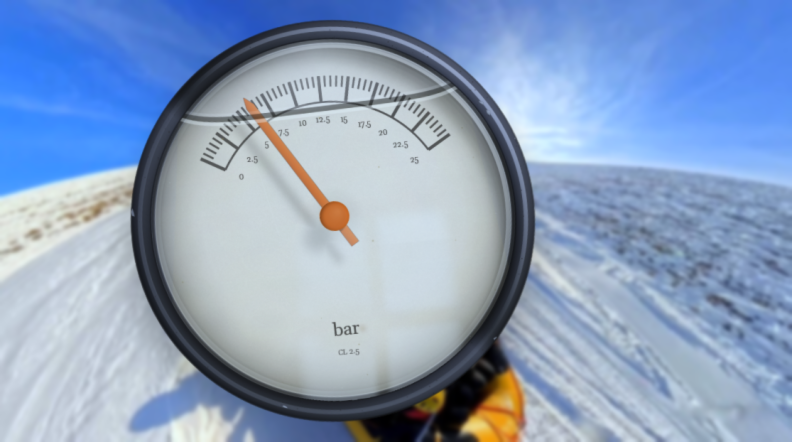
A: bar 6
